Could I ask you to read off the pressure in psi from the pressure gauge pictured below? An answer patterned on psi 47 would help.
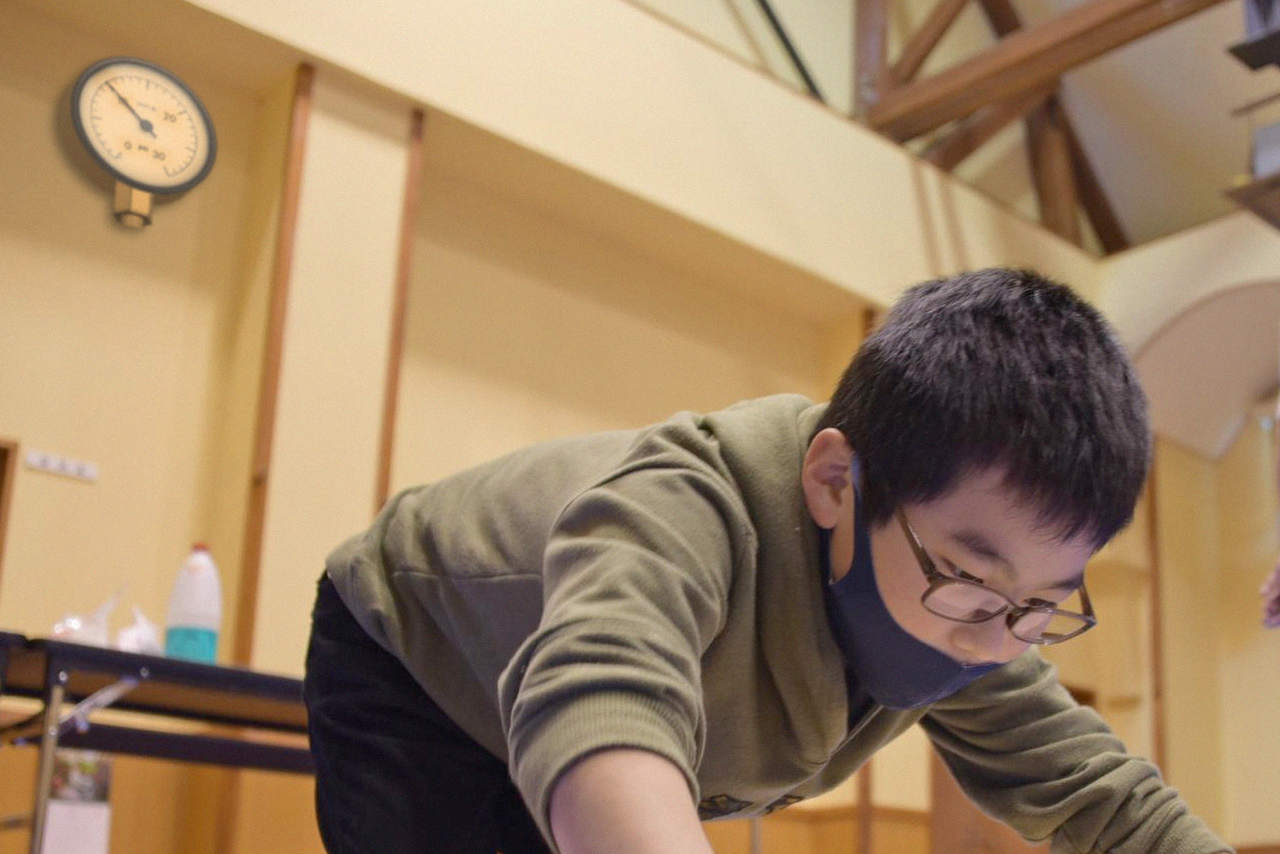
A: psi 10
